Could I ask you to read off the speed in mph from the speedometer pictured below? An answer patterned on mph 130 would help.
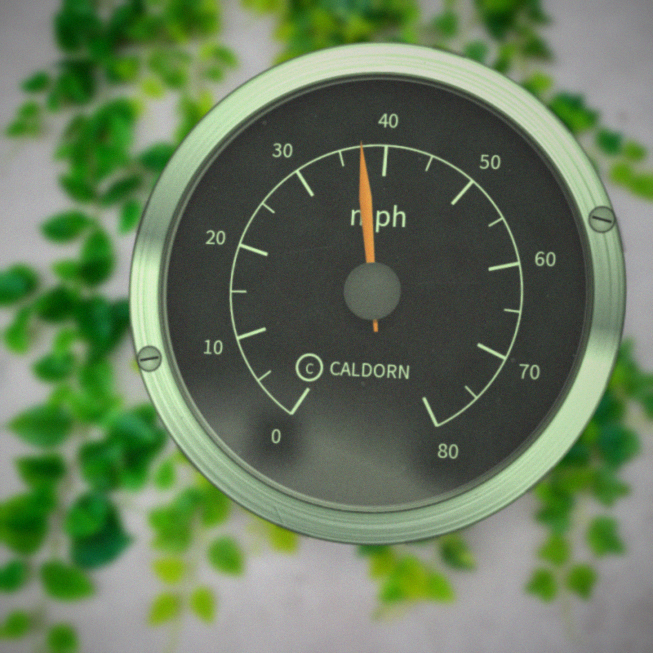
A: mph 37.5
